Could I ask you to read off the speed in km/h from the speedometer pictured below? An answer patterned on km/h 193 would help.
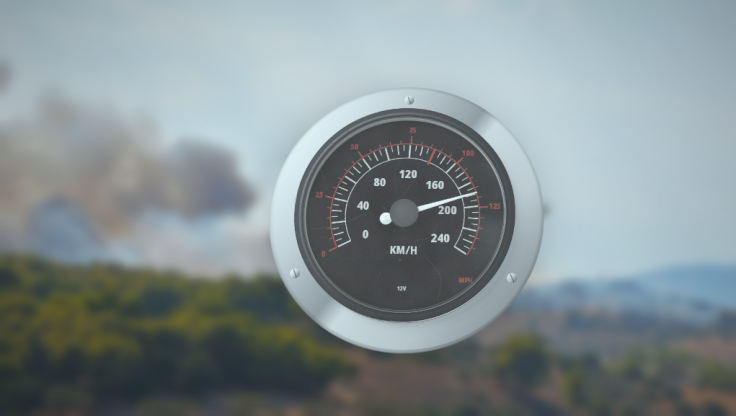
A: km/h 190
